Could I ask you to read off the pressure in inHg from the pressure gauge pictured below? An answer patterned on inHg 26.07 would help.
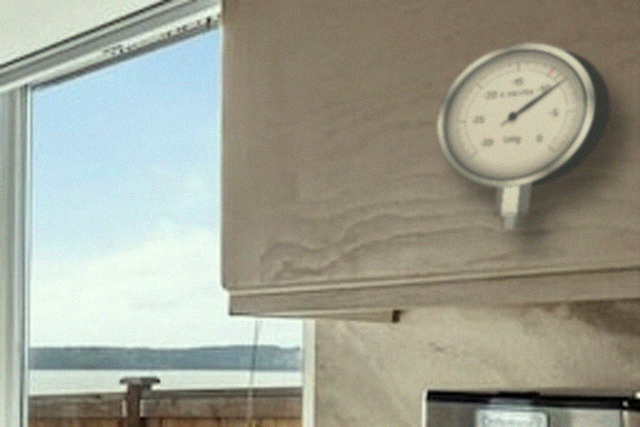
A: inHg -9
